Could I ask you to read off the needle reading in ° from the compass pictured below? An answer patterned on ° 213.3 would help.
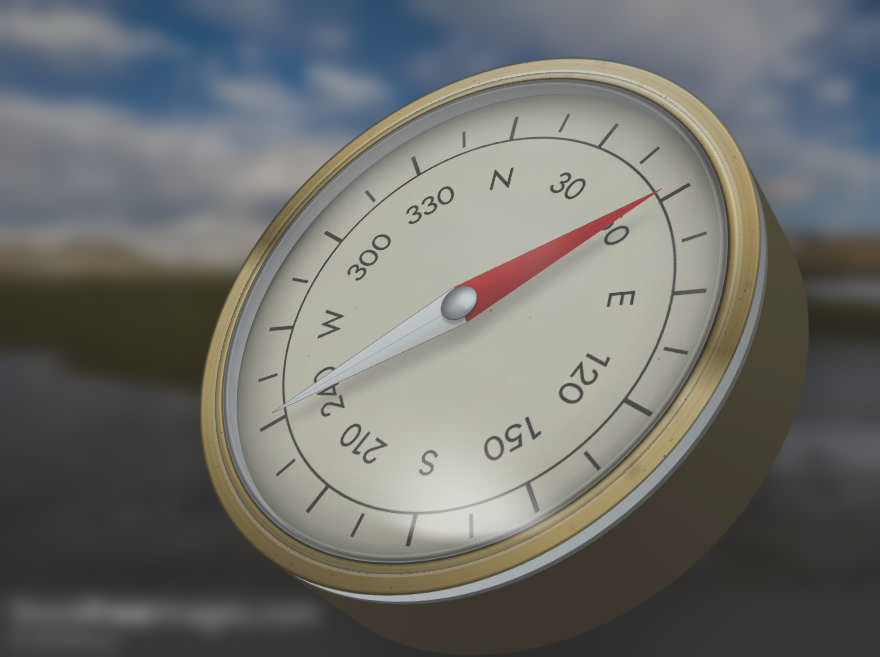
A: ° 60
